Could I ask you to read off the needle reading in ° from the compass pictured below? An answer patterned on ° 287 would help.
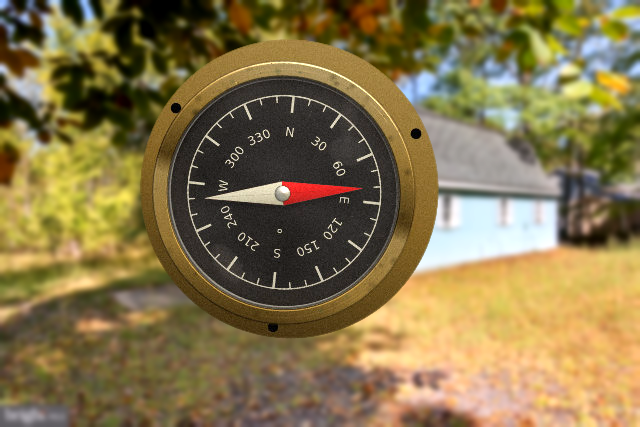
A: ° 80
